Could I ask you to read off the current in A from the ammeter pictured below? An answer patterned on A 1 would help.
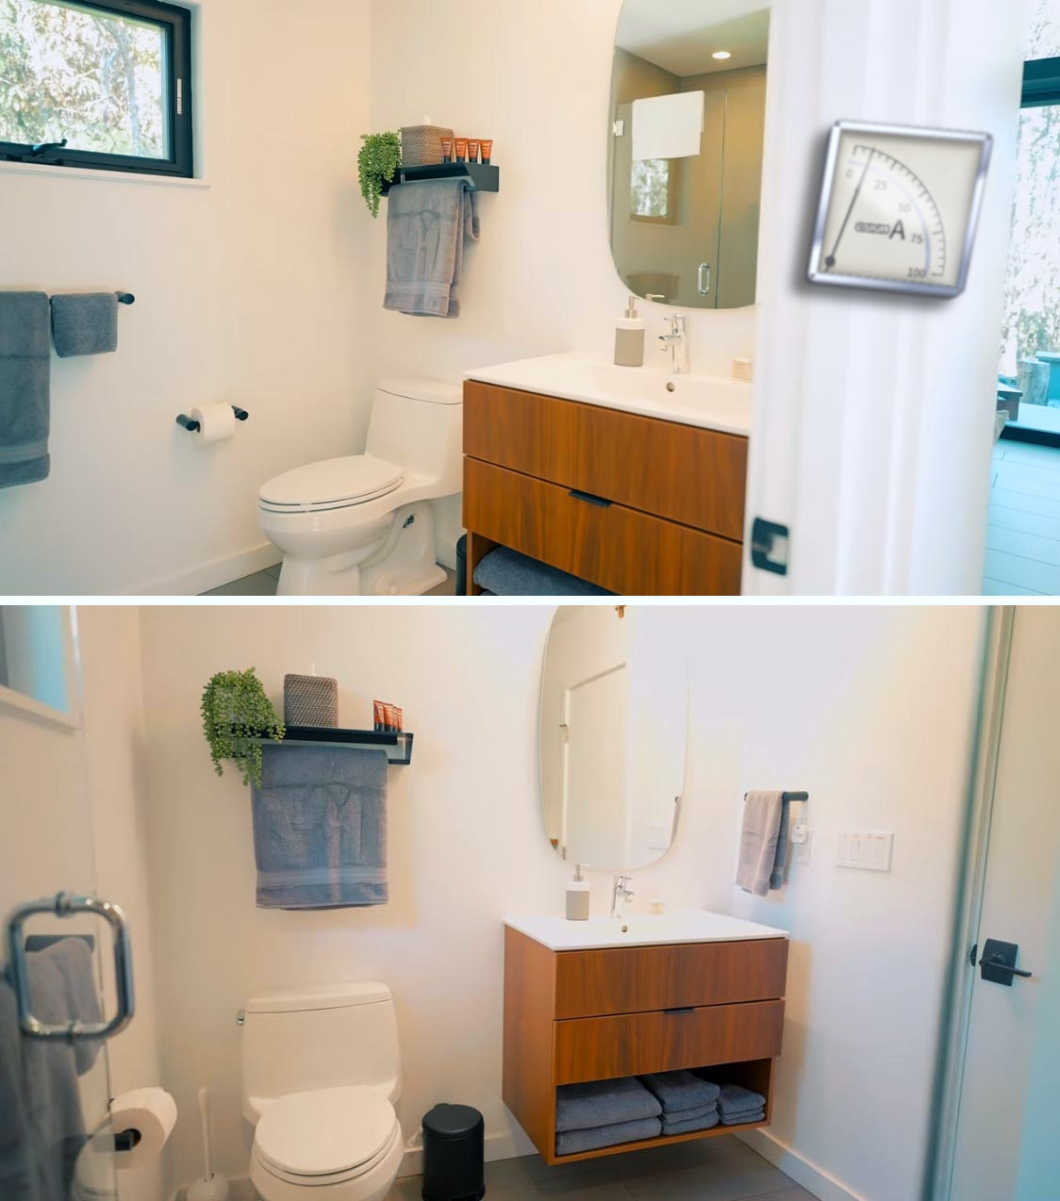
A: A 10
